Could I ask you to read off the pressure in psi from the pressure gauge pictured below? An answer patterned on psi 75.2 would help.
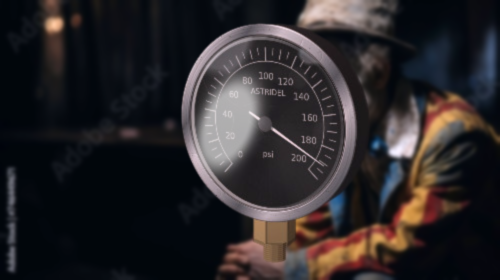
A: psi 190
